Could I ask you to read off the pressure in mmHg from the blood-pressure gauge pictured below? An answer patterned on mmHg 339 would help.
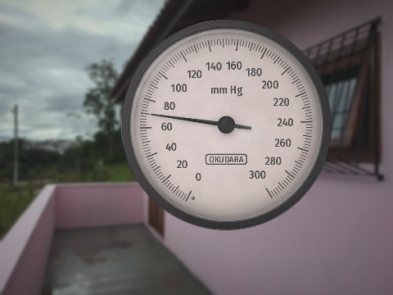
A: mmHg 70
